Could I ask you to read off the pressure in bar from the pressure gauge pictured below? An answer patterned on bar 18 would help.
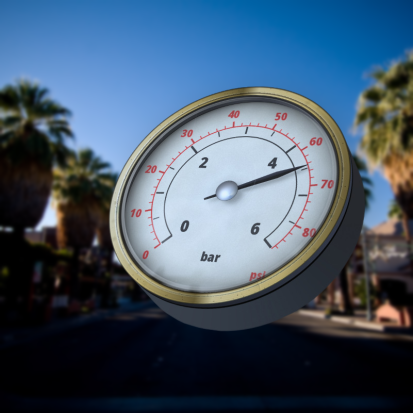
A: bar 4.5
